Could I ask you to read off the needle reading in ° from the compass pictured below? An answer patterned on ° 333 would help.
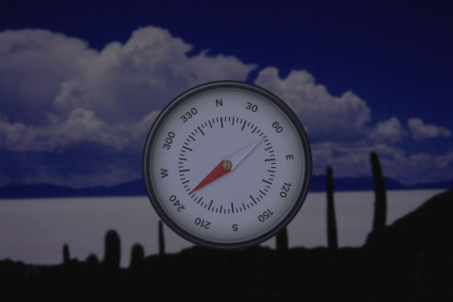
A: ° 240
